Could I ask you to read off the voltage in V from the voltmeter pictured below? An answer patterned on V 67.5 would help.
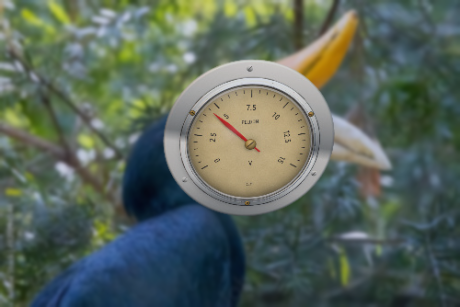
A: V 4.5
